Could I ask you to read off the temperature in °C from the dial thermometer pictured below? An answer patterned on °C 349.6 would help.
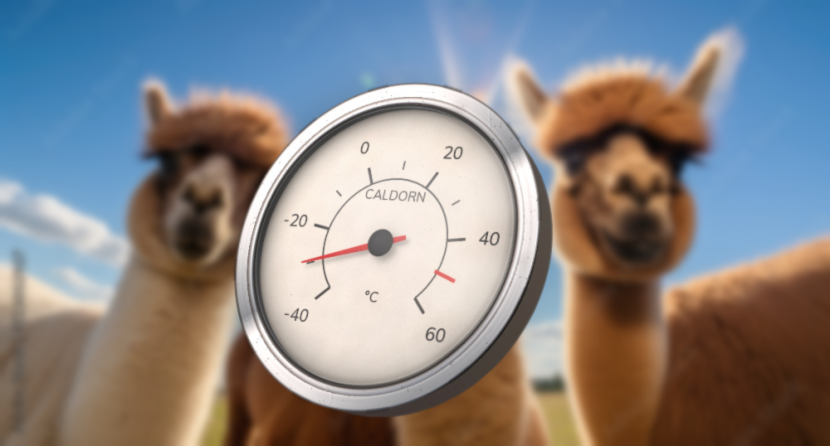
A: °C -30
